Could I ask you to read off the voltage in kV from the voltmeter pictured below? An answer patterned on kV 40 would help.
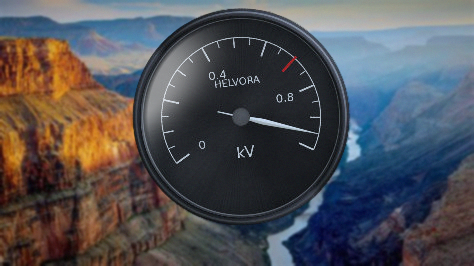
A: kV 0.95
